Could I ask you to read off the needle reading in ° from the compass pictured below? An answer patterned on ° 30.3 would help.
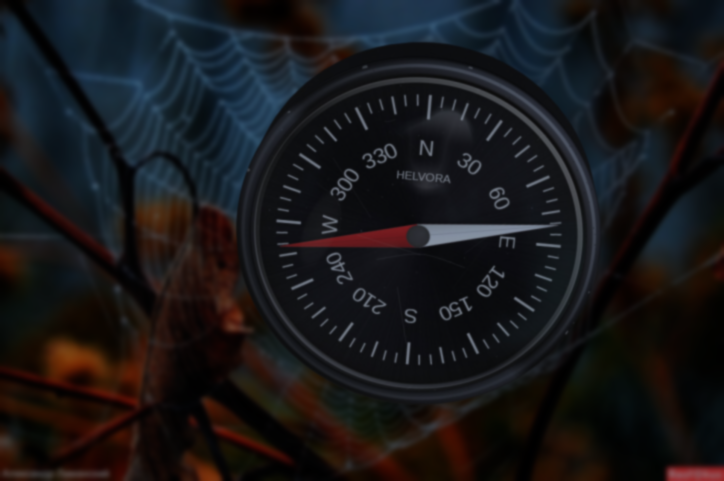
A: ° 260
